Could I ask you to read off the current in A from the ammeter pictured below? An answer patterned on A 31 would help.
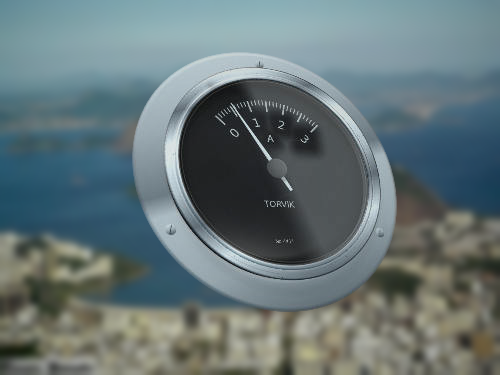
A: A 0.5
